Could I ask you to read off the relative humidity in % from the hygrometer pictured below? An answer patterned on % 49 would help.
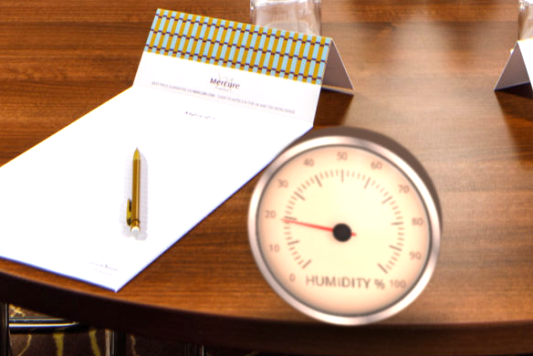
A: % 20
